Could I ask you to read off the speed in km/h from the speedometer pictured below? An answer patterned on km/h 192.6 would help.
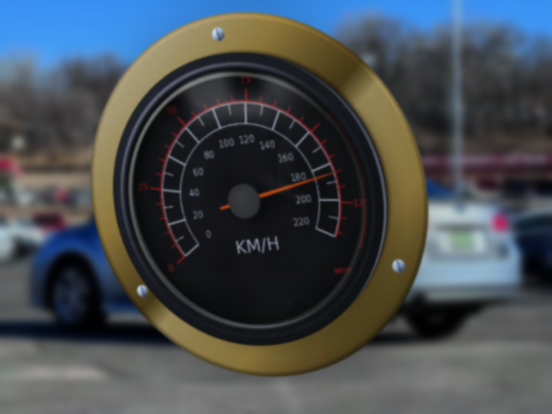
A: km/h 185
